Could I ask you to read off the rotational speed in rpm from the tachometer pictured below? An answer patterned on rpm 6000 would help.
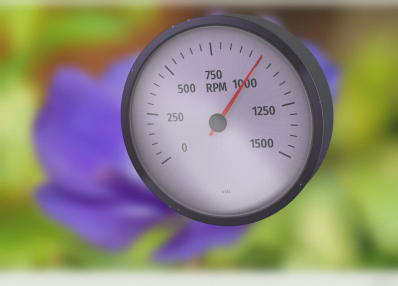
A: rpm 1000
